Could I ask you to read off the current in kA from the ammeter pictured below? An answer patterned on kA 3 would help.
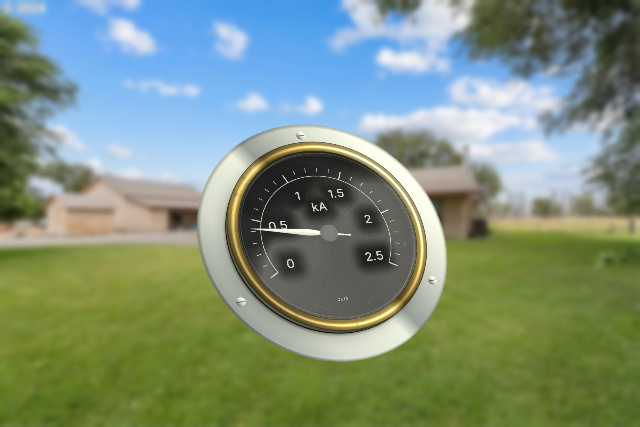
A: kA 0.4
